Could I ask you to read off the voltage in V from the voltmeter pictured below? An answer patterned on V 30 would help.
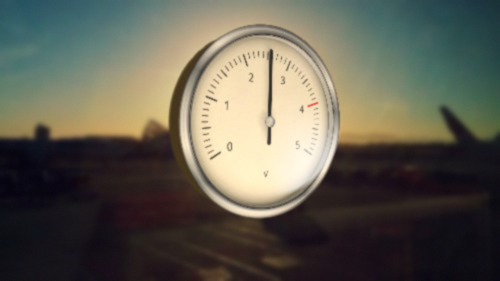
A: V 2.5
